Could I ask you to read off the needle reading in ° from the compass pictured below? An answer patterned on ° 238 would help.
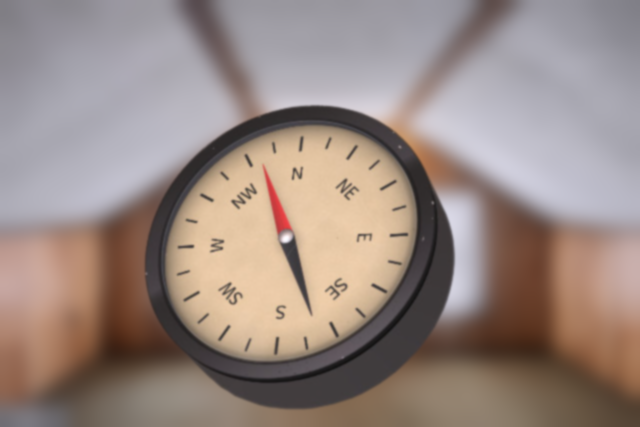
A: ° 337.5
